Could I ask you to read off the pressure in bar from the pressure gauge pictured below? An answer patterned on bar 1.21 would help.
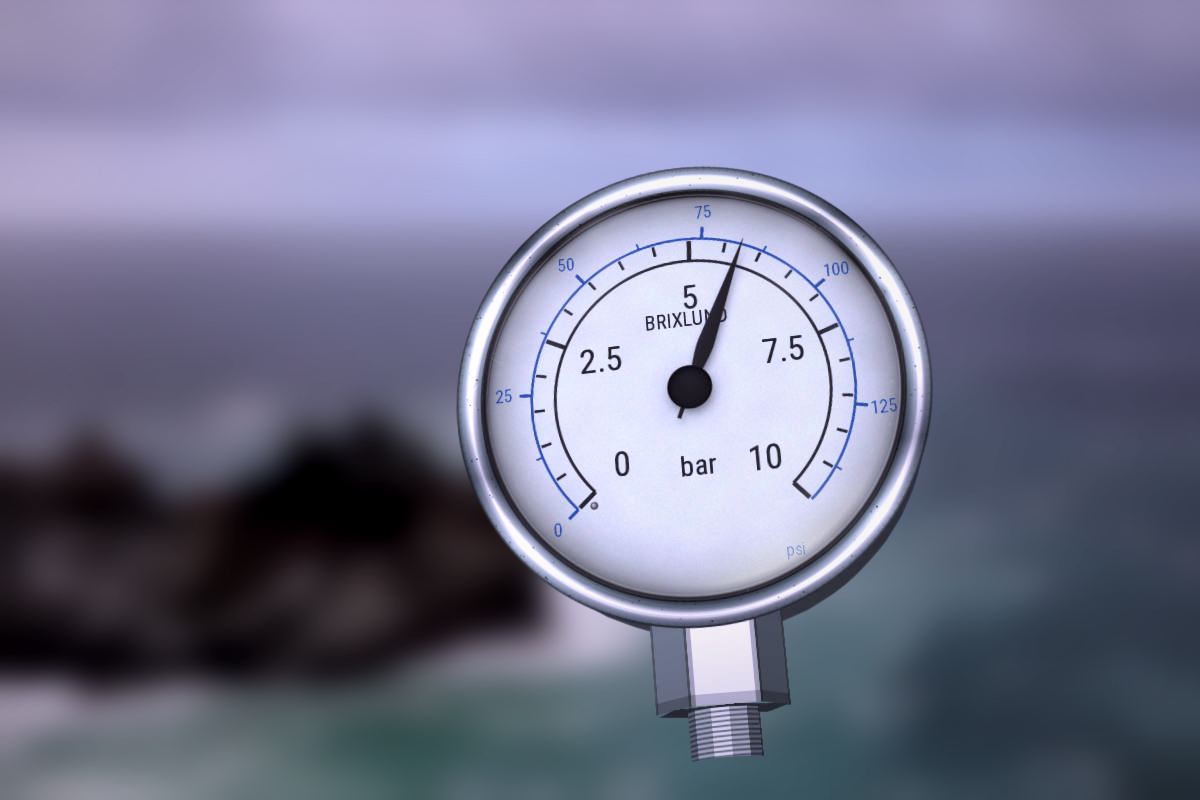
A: bar 5.75
